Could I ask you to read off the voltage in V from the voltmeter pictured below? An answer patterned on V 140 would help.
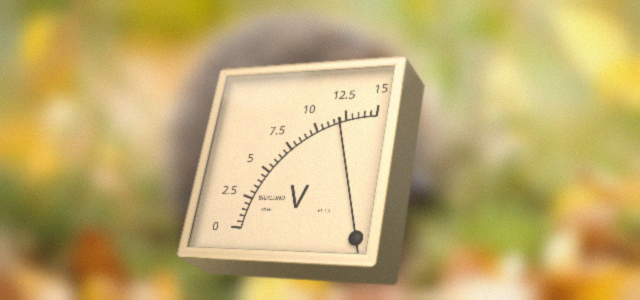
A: V 12
